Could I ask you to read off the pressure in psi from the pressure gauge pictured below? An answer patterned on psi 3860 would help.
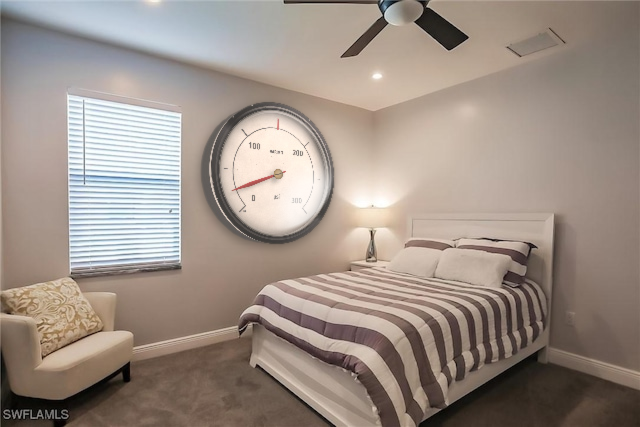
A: psi 25
